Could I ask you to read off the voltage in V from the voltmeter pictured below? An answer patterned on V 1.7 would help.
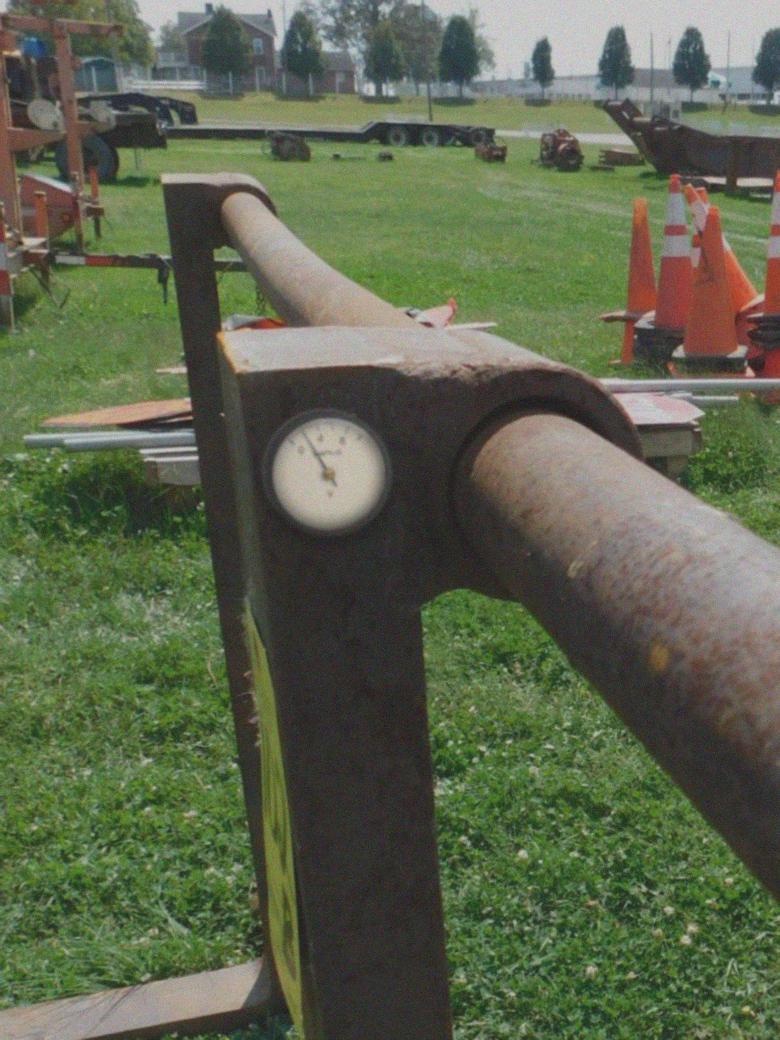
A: V 2
